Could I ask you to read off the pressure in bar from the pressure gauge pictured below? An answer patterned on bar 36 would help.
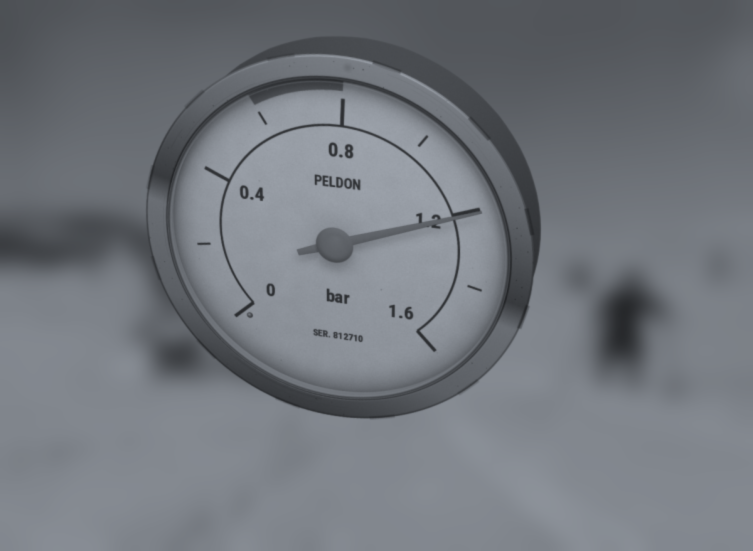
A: bar 1.2
